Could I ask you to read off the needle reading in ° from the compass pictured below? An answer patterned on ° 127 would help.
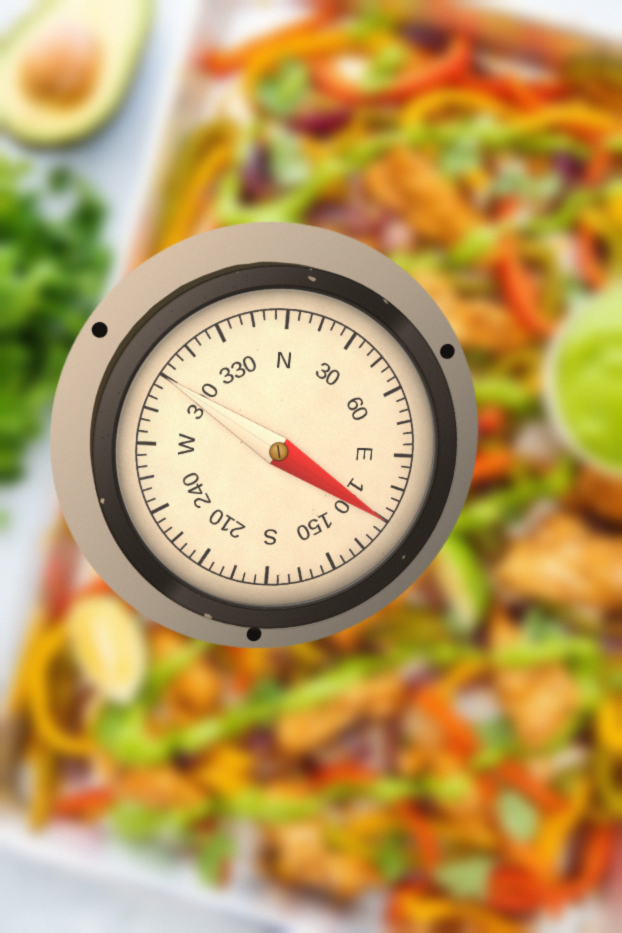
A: ° 120
